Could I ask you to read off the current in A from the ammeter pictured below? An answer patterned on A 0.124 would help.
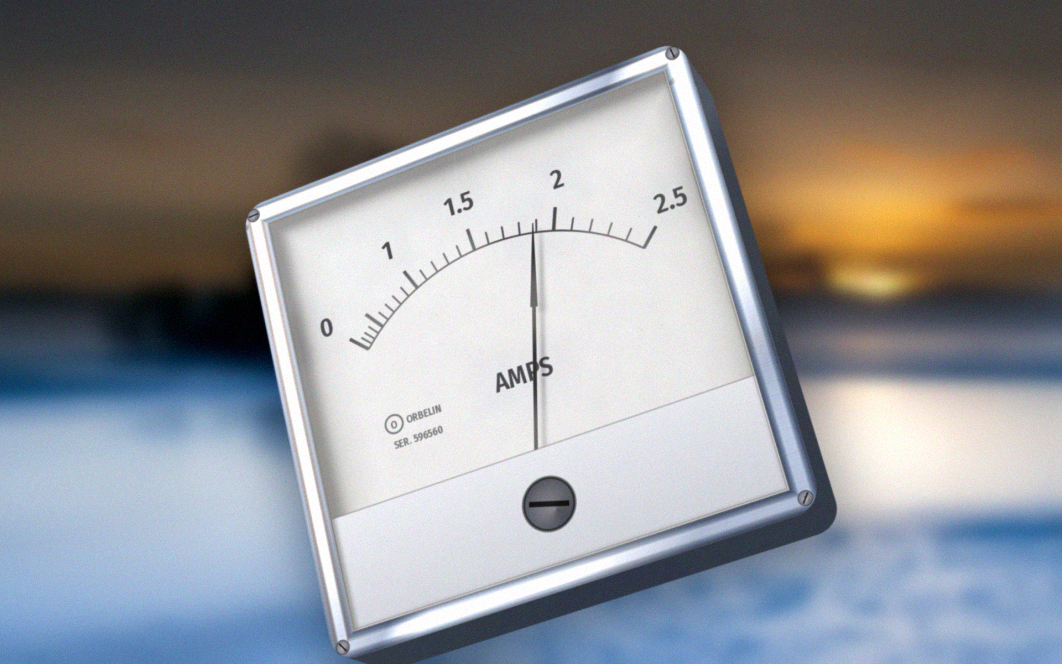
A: A 1.9
